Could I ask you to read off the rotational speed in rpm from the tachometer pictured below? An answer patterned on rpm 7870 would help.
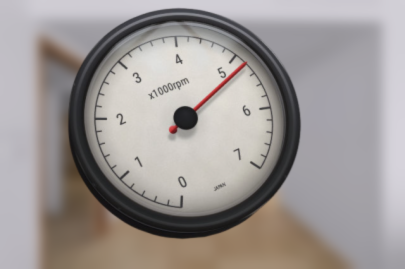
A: rpm 5200
